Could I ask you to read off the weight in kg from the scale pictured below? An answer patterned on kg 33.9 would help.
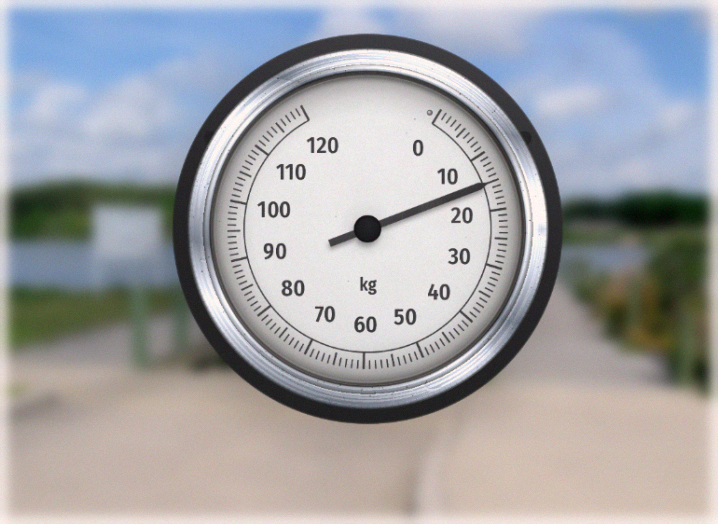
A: kg 15
